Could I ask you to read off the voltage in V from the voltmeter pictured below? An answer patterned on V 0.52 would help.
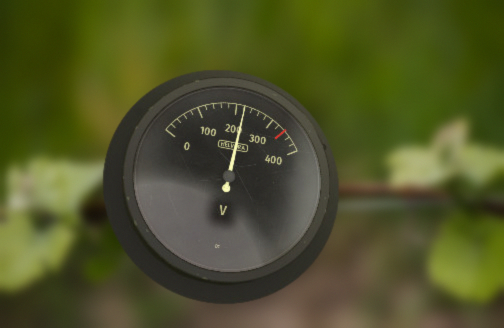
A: V 220
